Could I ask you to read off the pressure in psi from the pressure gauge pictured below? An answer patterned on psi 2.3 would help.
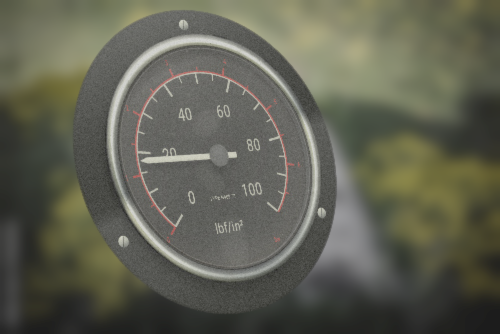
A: psi 17.5
